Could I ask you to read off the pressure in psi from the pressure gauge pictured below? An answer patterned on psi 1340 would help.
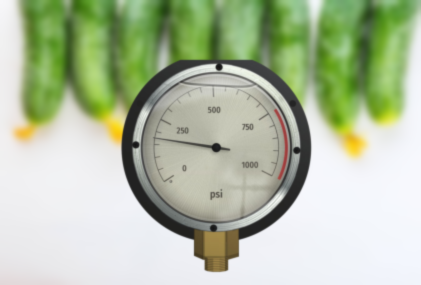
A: psi 175
